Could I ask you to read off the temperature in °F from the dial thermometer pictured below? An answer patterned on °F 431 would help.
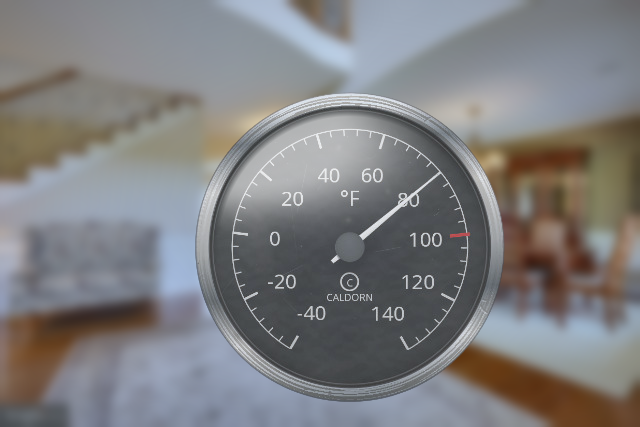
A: °F 80
